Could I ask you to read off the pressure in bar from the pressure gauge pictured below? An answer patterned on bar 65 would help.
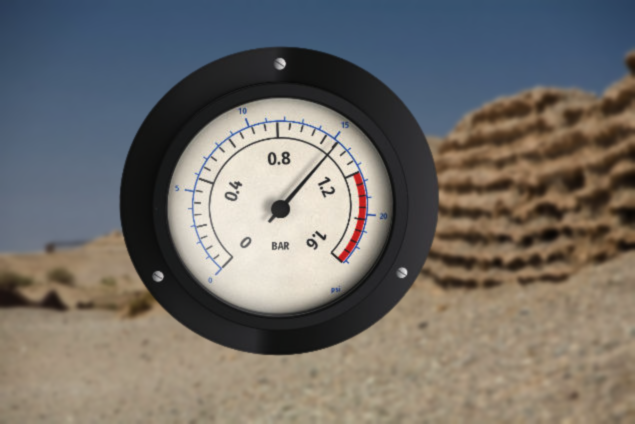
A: bar 1.05
